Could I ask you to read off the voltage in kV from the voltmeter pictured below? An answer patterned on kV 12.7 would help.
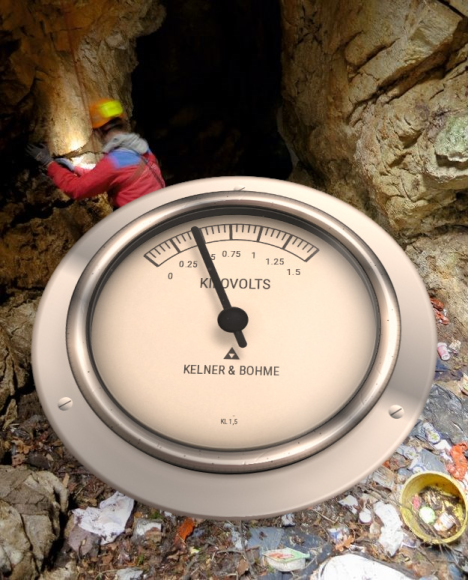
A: kV 0.45
